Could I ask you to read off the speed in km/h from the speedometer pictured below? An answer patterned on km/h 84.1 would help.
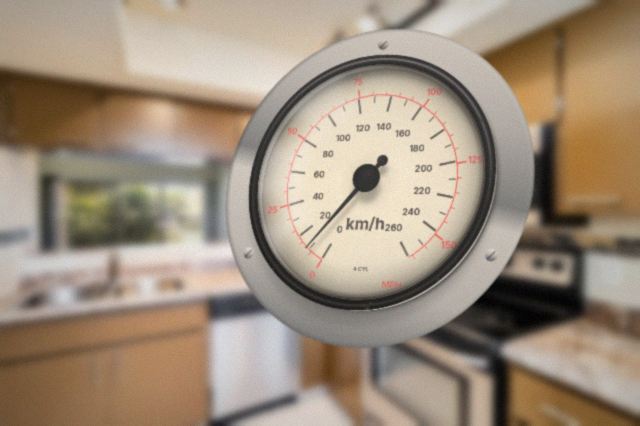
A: km/h 10
